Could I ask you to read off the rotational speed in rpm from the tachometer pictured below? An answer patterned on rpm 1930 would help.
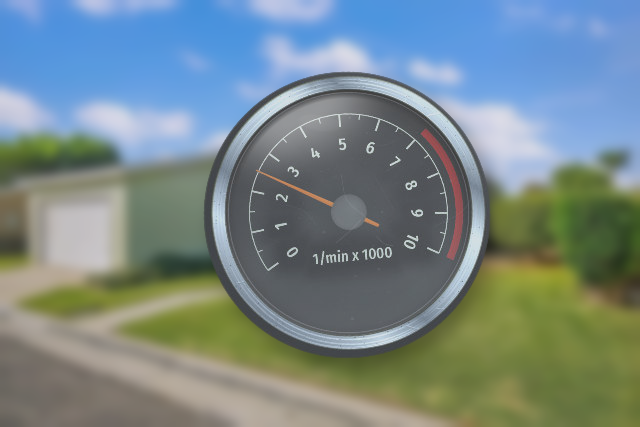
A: rpm 2500
